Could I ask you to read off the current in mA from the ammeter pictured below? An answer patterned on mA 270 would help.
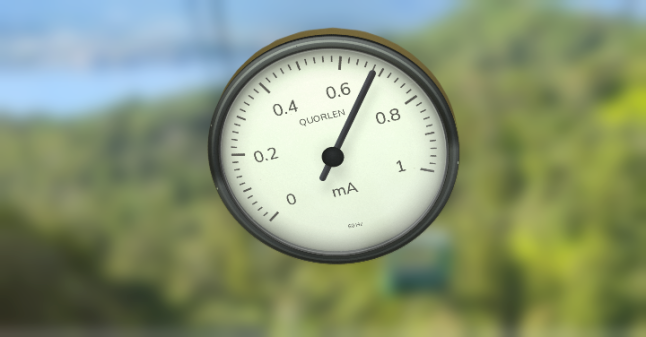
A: mA 0.68
